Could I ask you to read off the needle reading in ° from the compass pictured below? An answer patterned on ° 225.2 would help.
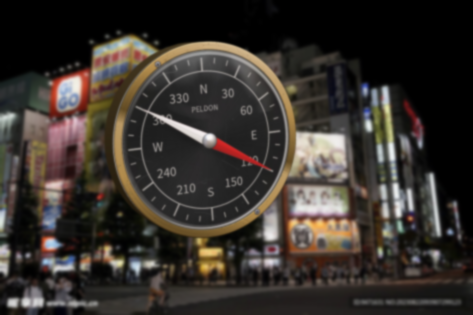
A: ° 120
